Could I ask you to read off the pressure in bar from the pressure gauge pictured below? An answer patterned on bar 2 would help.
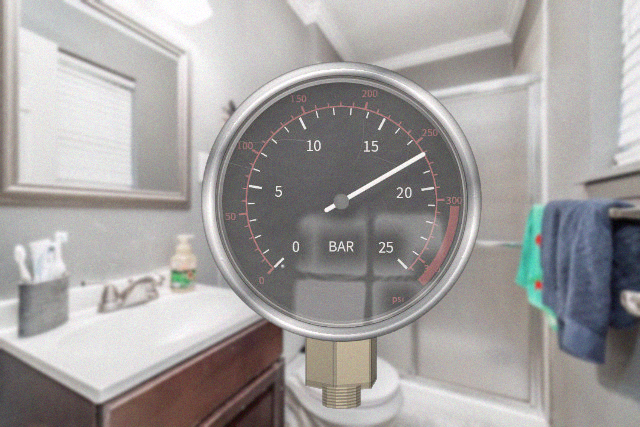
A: bar 18
